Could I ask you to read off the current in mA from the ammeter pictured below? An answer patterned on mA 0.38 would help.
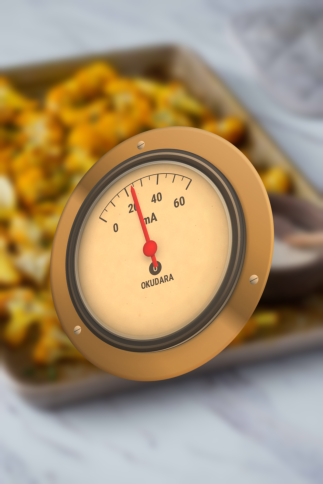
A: mA 25
